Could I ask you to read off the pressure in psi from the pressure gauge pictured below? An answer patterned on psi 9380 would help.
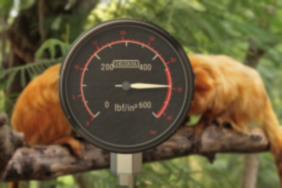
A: psi 500
